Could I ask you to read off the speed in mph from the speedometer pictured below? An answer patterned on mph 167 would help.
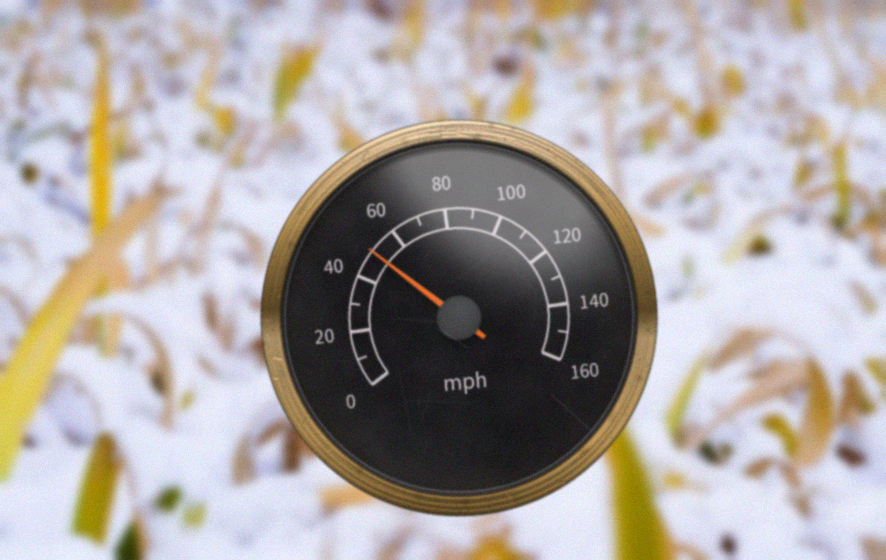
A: mph 50
